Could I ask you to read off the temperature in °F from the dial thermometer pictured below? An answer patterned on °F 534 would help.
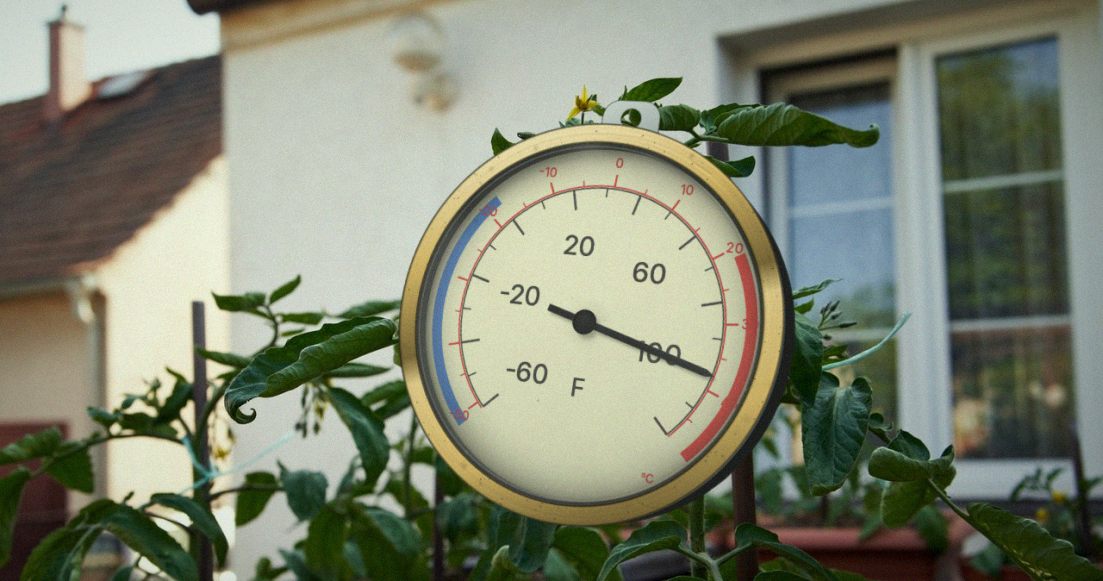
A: °F 100
